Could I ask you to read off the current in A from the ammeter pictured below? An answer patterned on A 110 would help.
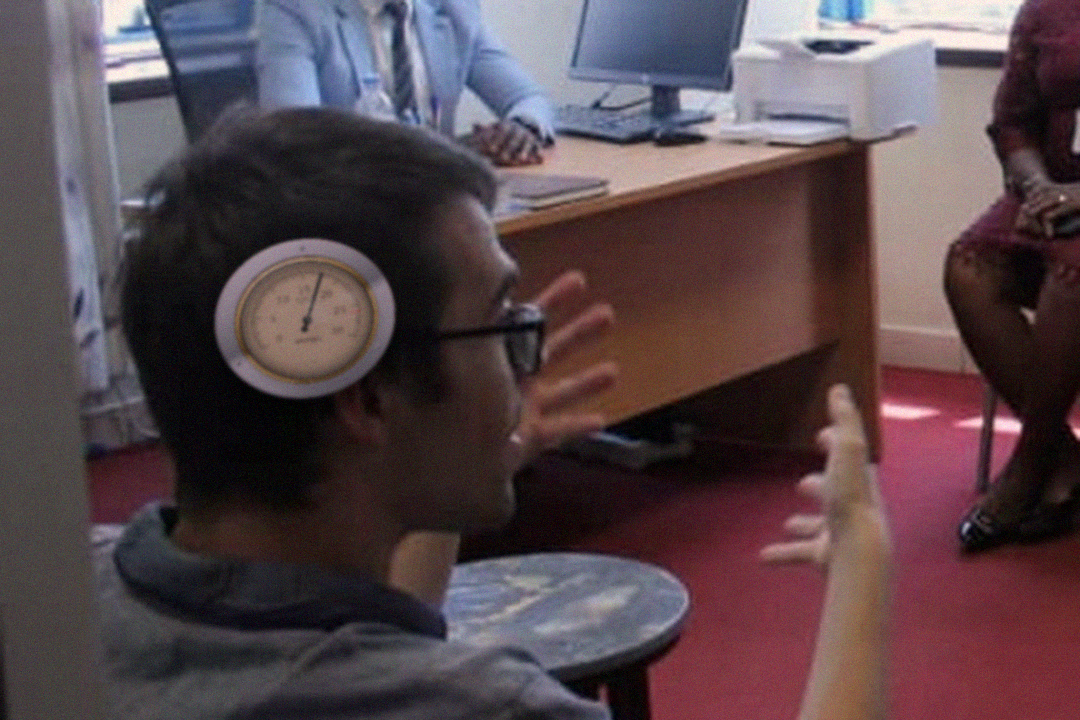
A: A 17.5
